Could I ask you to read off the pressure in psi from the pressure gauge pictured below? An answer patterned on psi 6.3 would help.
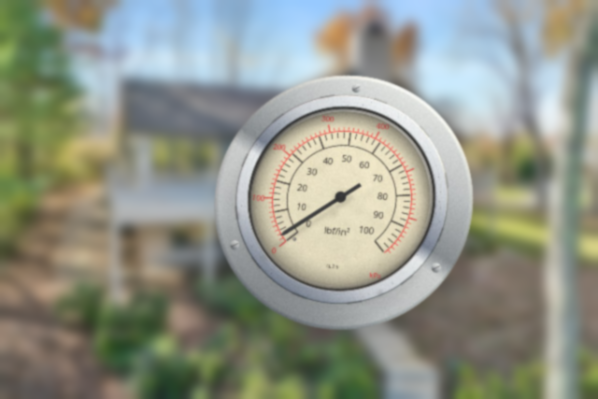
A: psi 2
